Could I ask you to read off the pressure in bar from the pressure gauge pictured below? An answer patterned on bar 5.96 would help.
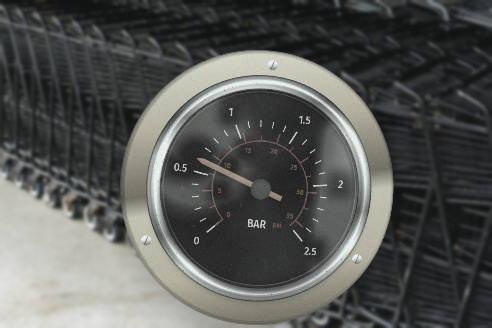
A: bar 0.6
